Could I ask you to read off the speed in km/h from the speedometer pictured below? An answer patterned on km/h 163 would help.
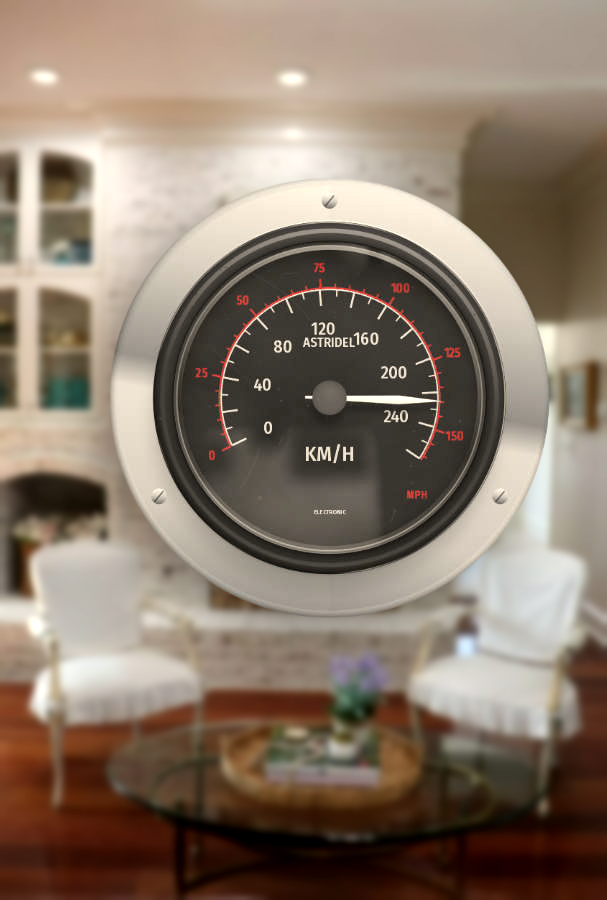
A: km/h 225
